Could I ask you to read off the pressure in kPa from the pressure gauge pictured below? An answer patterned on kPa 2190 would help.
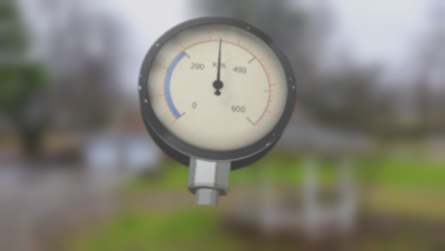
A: kPa 300
